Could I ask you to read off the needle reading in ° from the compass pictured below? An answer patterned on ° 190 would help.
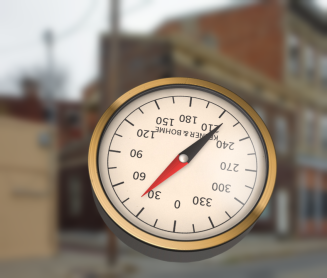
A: ° 37.5
